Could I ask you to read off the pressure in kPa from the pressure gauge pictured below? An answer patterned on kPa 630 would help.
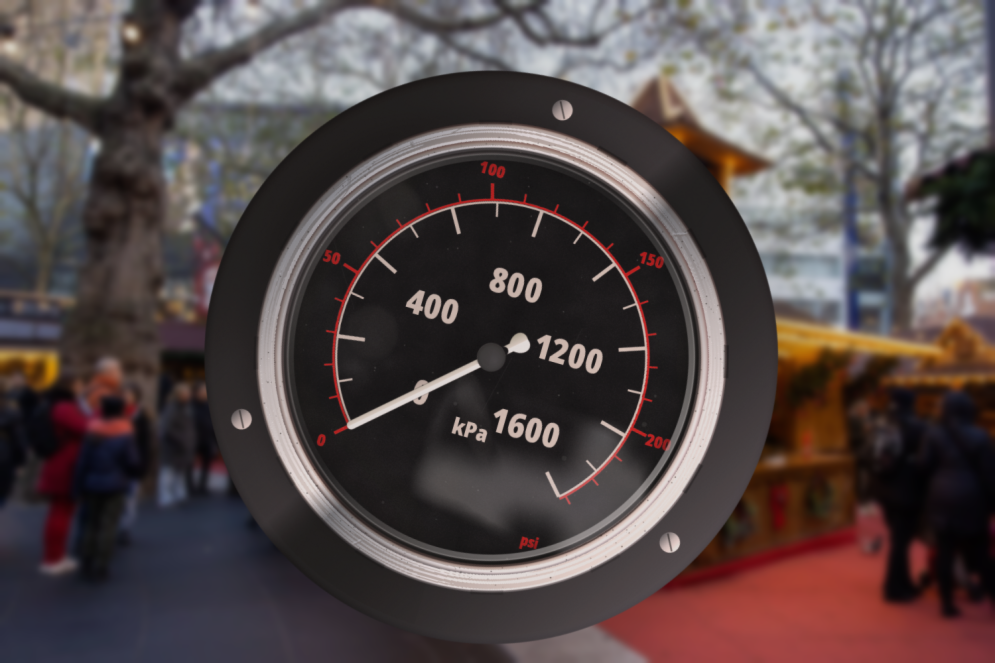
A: kPa 0
